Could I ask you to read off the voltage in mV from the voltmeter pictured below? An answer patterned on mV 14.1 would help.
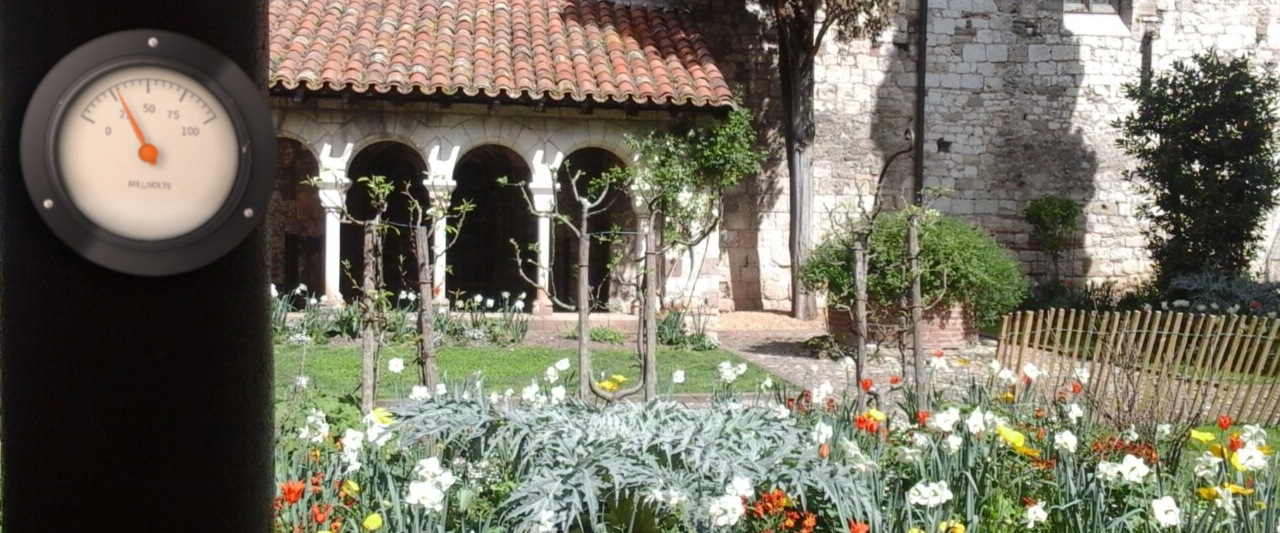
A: mV 30
